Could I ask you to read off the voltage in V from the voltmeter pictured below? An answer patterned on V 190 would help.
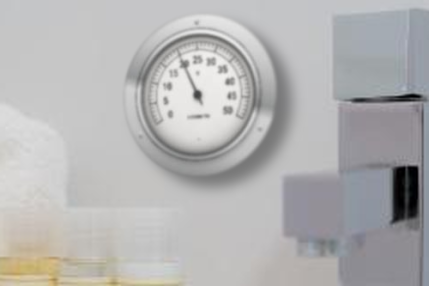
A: V 20
